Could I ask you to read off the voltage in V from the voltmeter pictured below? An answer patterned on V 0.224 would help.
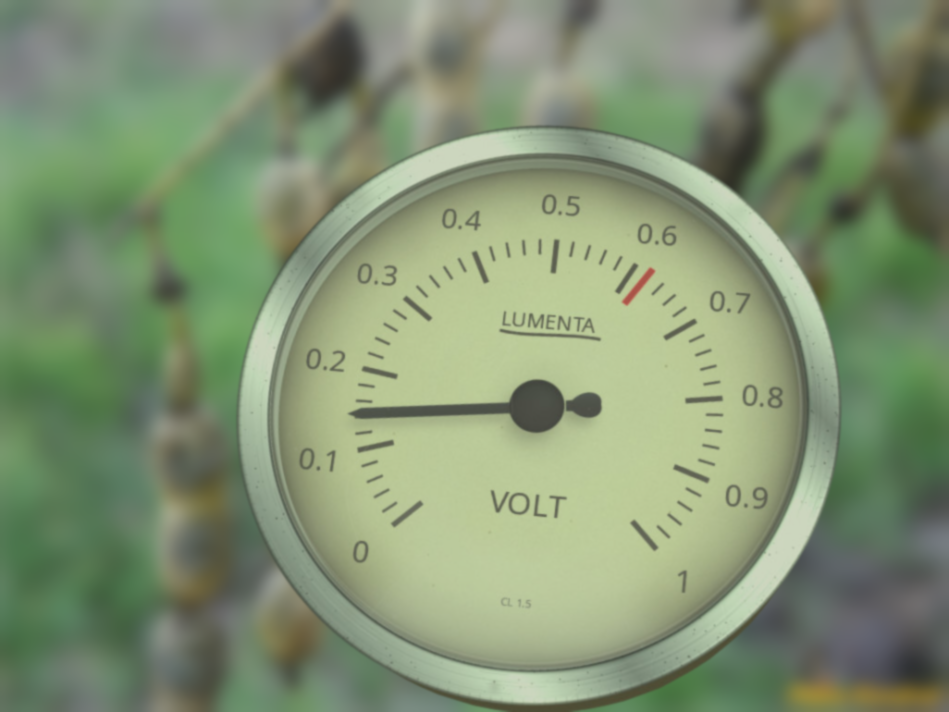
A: V 0.14
